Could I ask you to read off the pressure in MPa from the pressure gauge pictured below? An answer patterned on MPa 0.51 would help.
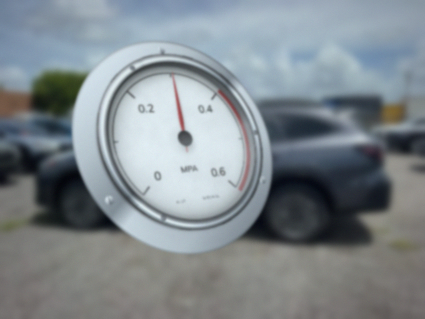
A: MPa 0.3
